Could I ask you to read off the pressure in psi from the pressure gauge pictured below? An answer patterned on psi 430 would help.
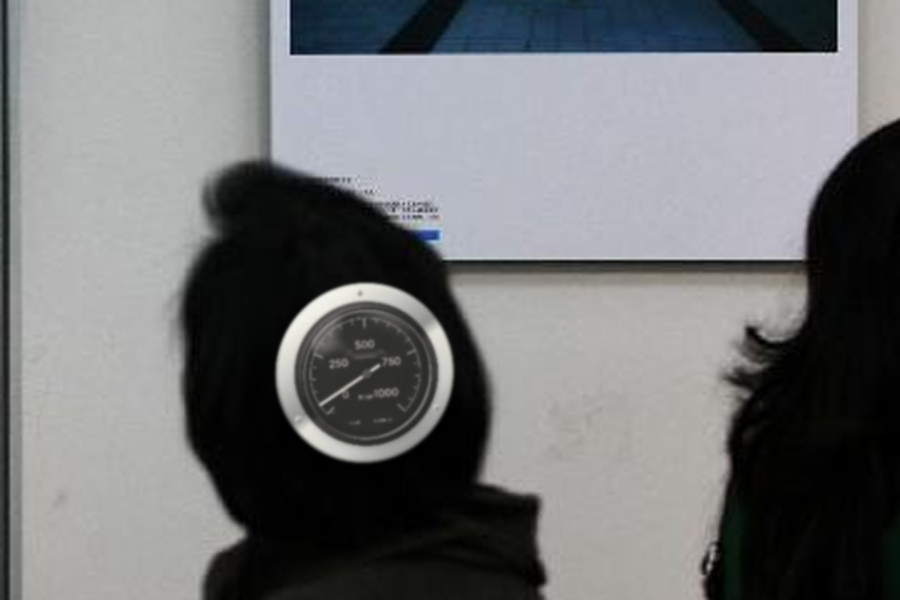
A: psi 50
